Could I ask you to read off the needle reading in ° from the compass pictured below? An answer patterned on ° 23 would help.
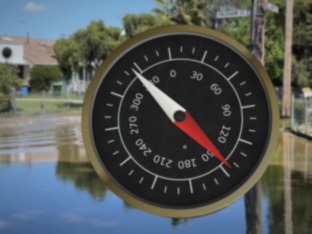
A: ° 145
